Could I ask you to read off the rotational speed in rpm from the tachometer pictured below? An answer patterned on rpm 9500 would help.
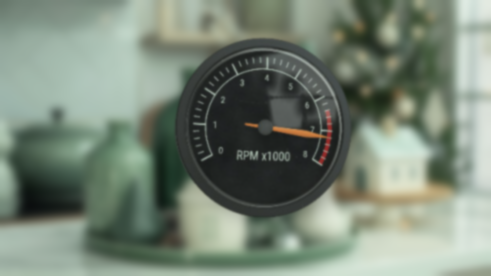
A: rpm 7200
